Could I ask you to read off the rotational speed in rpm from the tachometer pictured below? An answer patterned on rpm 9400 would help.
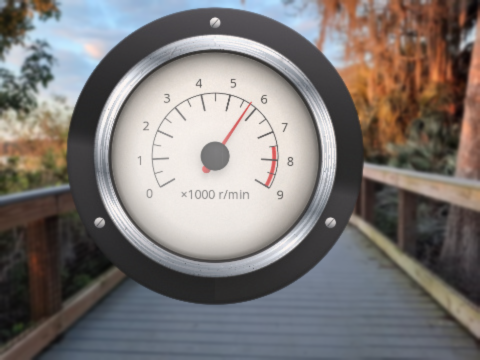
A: rpm 5750
